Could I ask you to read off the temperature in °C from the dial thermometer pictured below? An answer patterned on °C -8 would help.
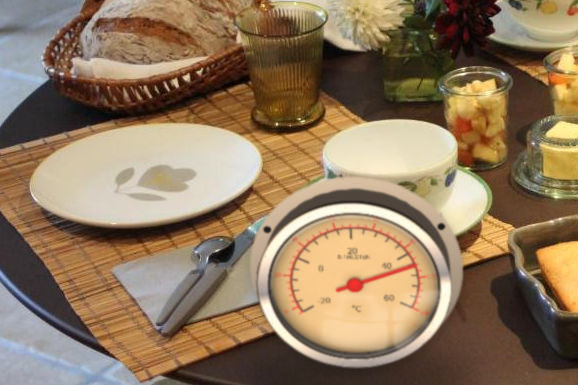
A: °C 44
